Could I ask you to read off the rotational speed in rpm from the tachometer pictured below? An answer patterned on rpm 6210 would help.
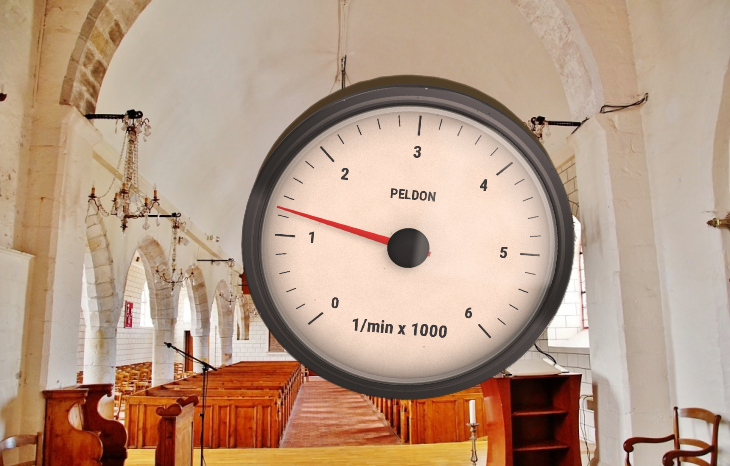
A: rpm 1300
